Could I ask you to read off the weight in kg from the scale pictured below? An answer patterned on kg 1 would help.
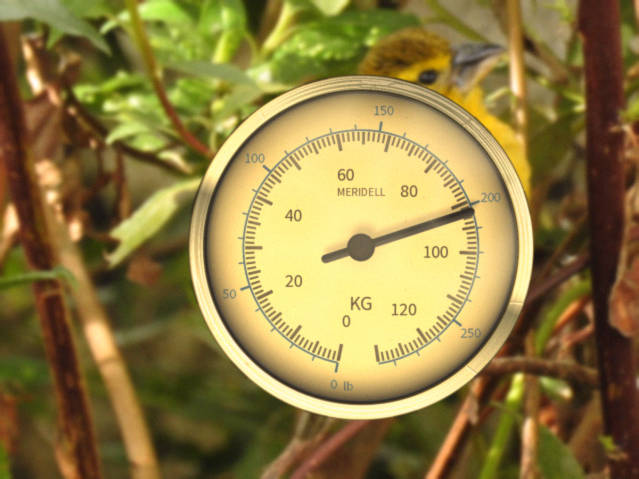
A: kg 92
